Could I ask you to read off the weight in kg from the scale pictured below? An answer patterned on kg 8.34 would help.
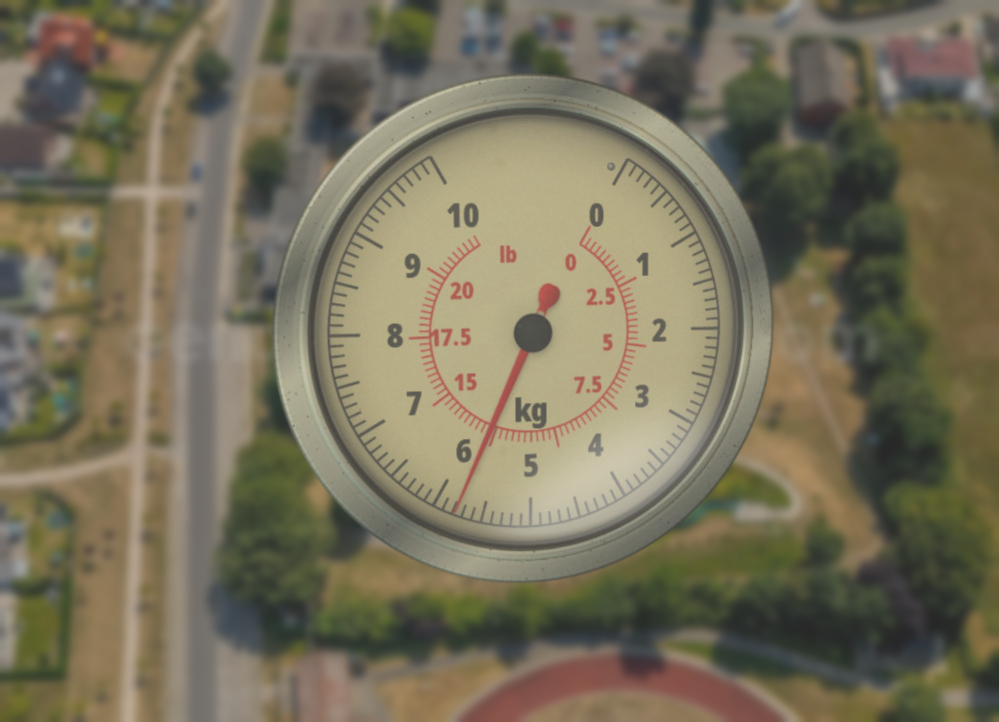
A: kg 5.8
